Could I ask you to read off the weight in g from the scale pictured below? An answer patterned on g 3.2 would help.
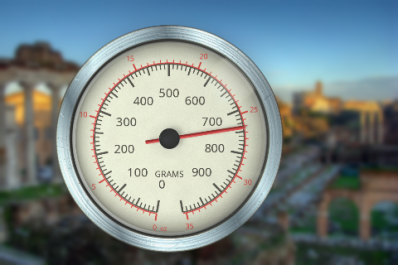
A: g 740
